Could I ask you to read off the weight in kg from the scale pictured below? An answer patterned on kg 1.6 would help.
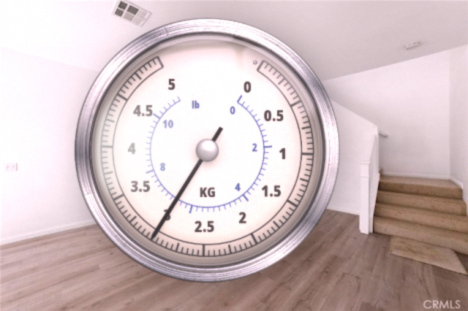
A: kg 3
